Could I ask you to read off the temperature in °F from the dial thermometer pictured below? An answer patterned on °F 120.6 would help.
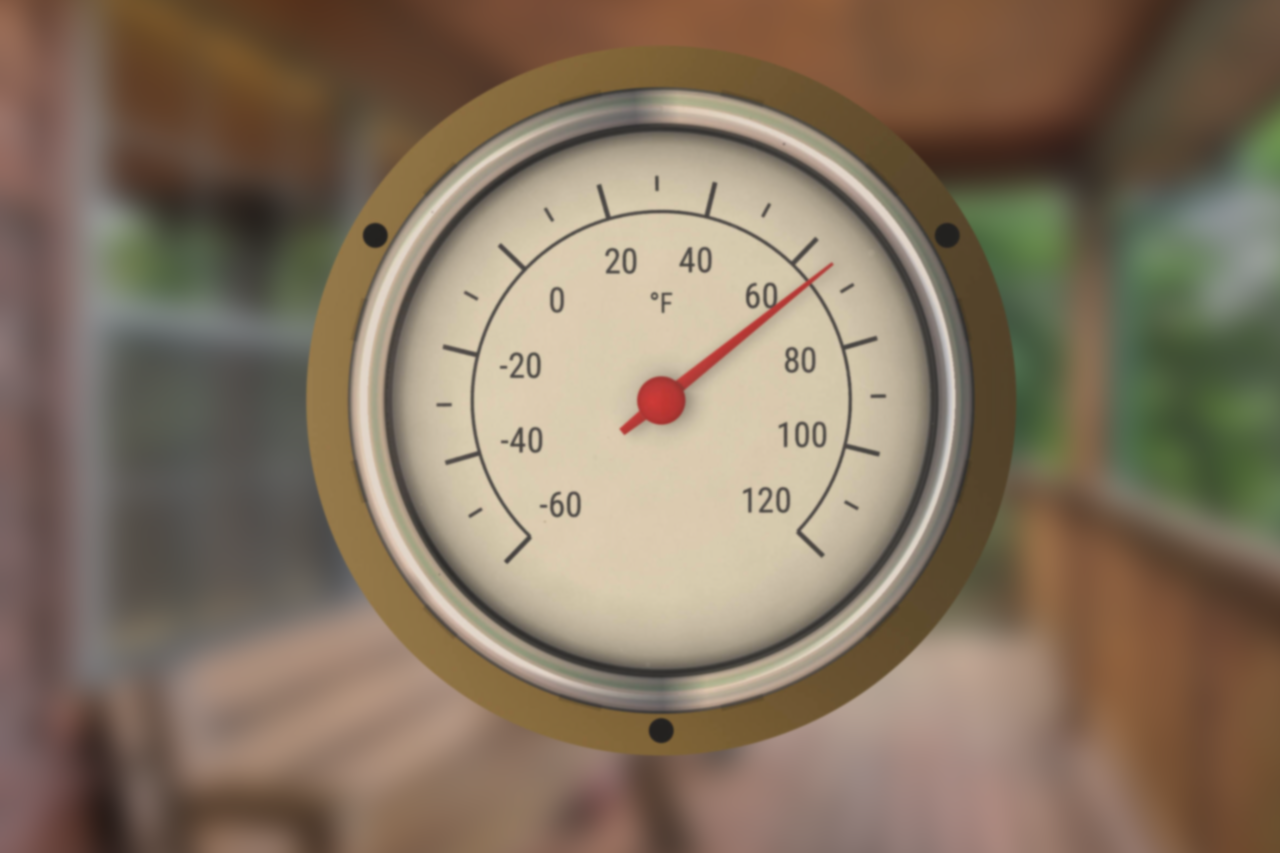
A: °F 65
